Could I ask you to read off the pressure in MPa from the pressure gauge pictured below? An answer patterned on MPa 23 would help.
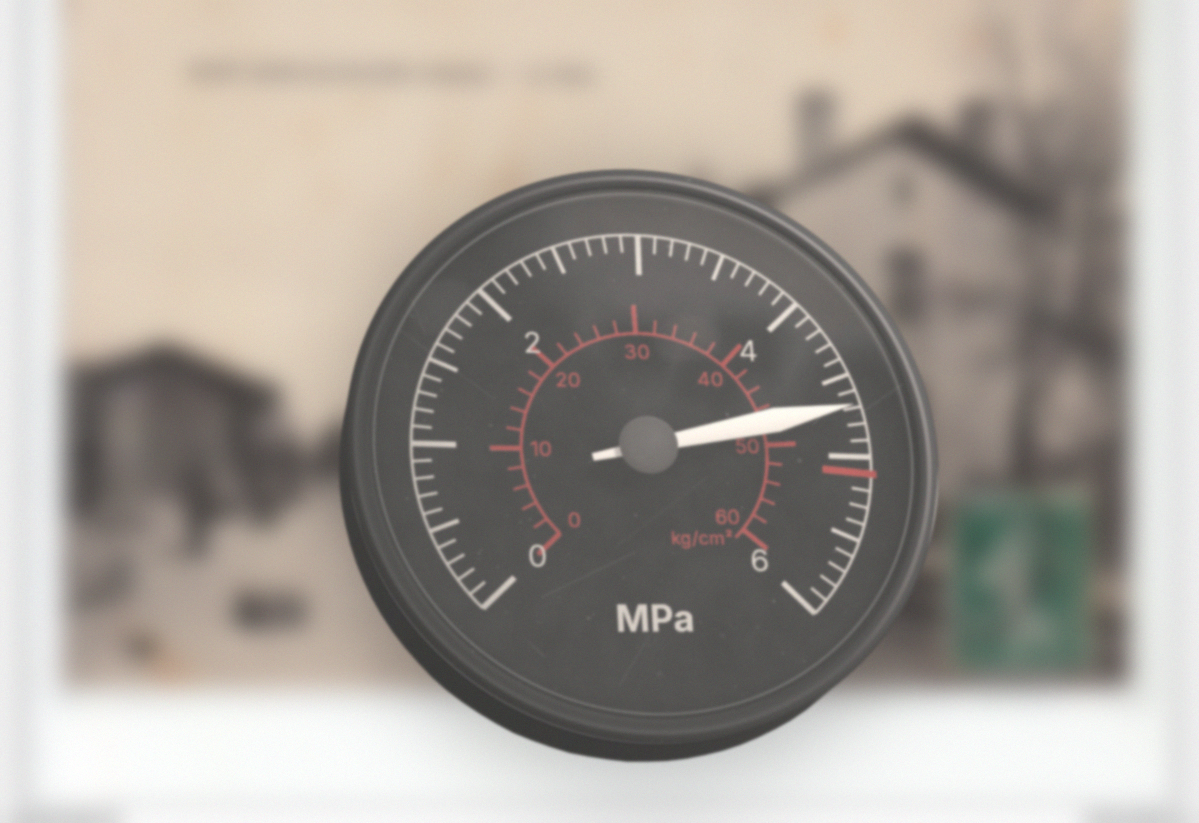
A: MPa 4.7
